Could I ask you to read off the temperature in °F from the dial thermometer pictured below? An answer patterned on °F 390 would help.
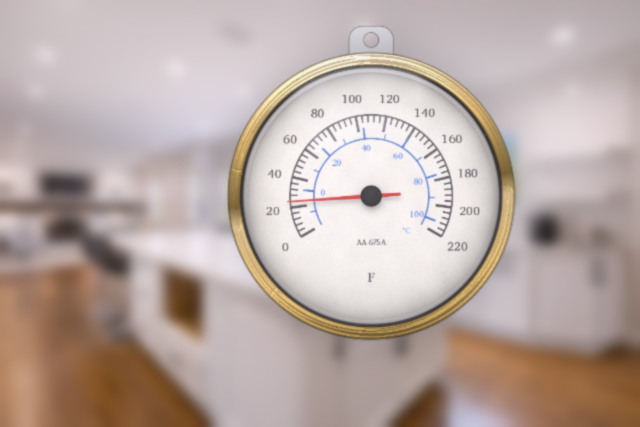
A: °F 24
